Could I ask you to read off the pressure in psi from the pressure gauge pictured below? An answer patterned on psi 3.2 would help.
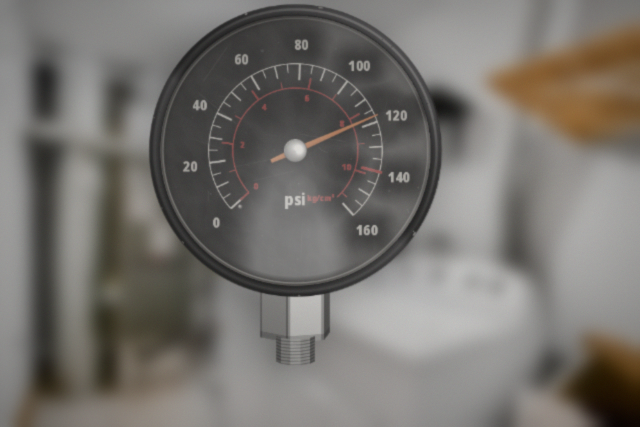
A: psi 117.5
